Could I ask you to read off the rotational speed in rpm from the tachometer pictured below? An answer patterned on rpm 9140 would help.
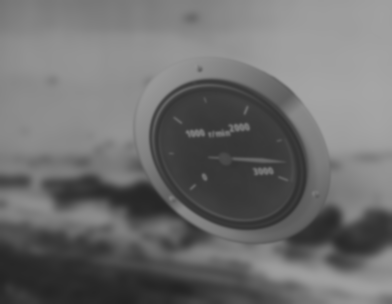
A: rpm 2750
